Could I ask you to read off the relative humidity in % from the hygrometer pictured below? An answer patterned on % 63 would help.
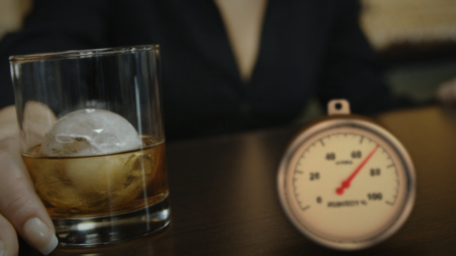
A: % 68
